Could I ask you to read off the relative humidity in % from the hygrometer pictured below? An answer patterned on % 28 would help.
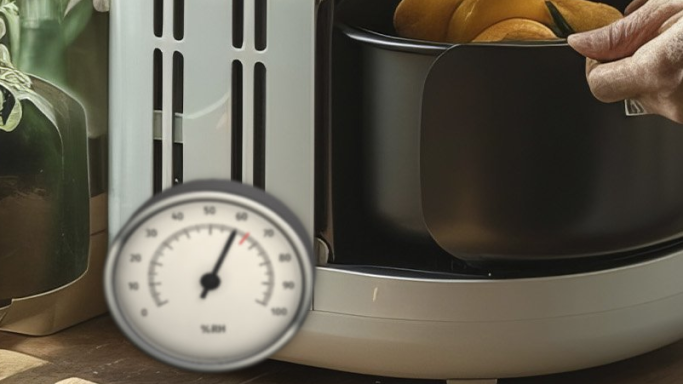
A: % 60
